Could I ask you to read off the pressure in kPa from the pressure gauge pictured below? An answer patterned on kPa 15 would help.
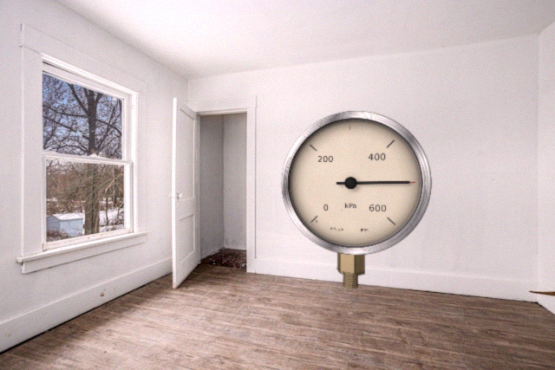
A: kPa 500
